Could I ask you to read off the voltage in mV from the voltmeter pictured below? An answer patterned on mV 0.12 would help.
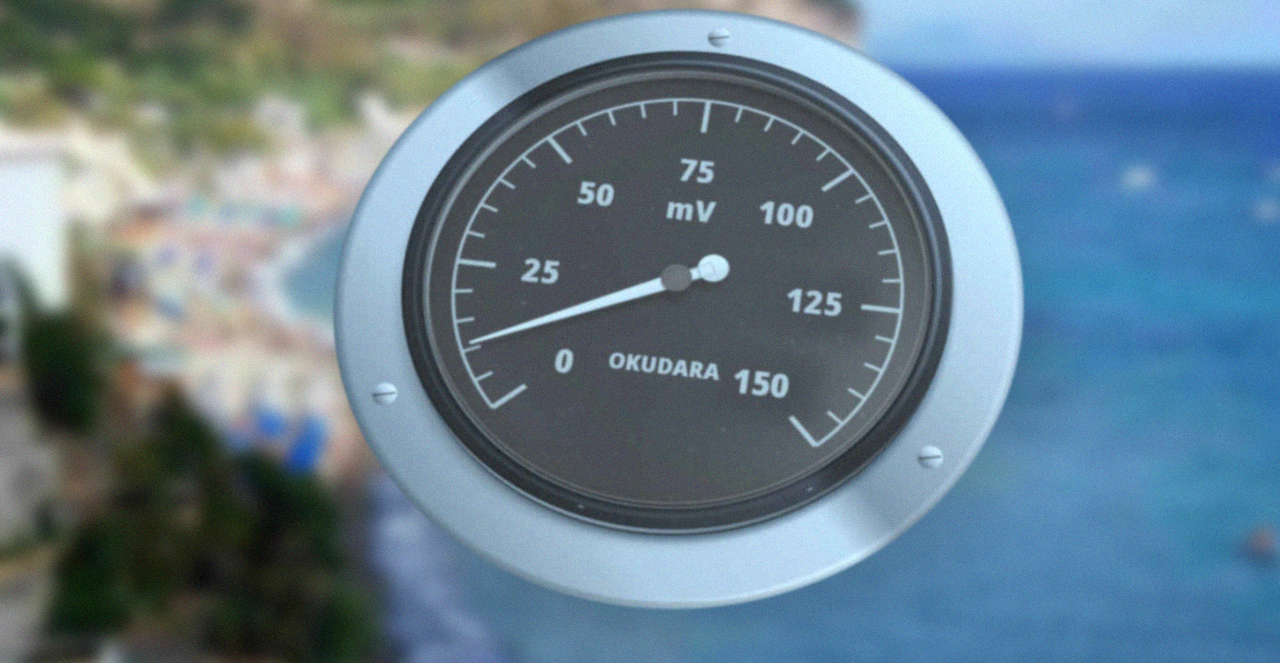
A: mV 10
